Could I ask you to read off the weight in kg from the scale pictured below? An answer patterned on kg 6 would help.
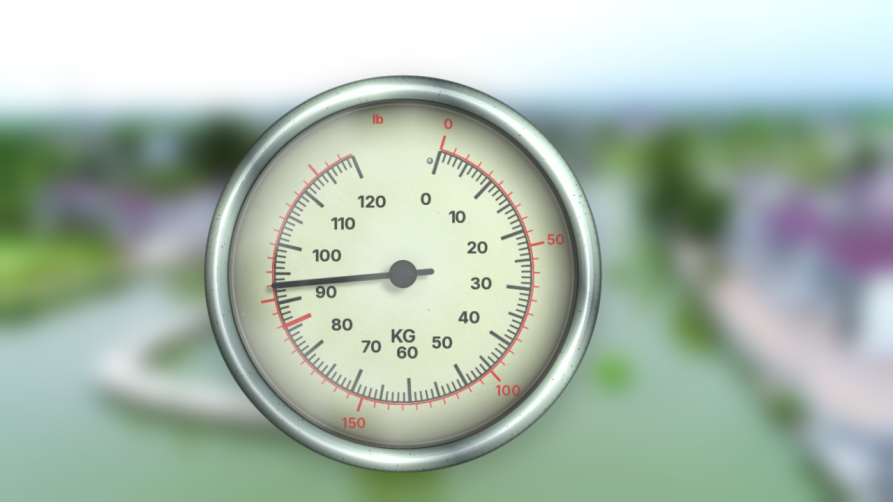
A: kg 93
